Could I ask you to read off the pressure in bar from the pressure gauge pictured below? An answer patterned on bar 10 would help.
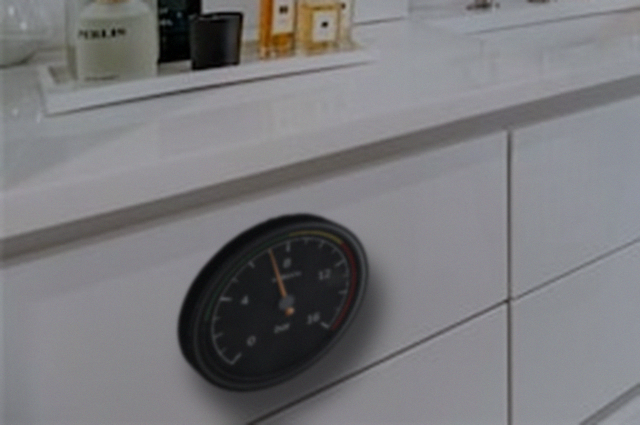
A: bar 7
